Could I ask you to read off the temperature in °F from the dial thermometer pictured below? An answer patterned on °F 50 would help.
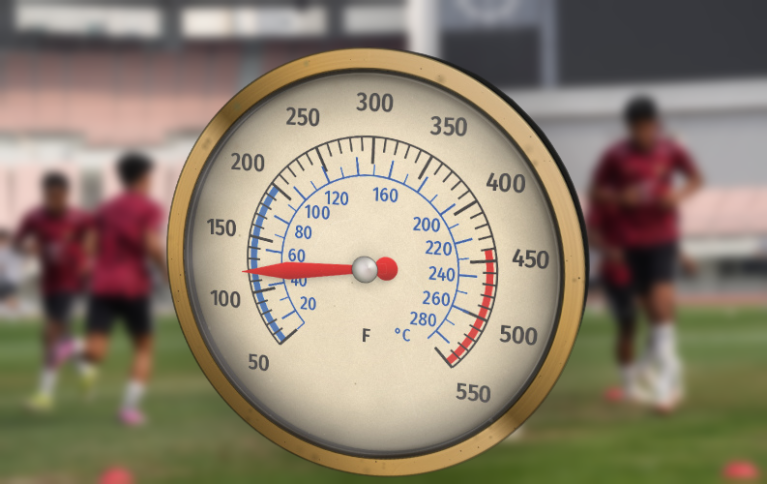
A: °F 120
